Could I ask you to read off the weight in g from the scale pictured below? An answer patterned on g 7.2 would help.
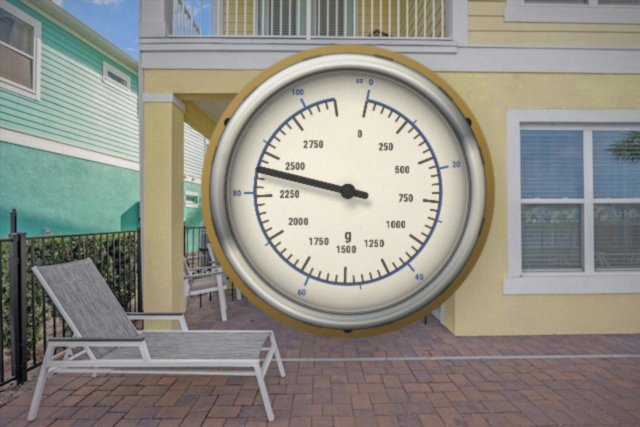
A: g 2400
